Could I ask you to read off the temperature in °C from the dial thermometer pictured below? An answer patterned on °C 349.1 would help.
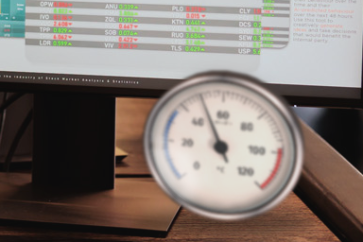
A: °C 50
